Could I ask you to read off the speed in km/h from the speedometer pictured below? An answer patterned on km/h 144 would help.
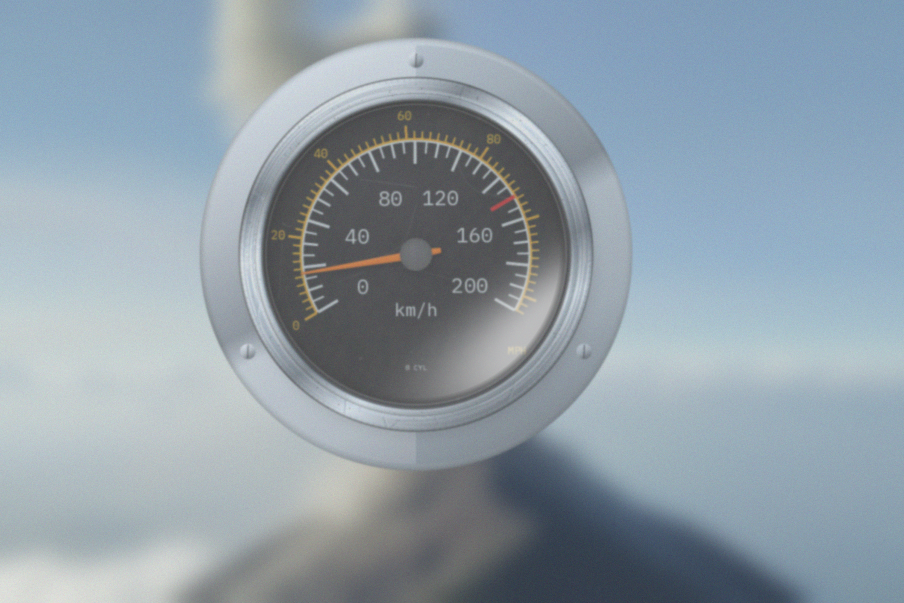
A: km/h 17.5
